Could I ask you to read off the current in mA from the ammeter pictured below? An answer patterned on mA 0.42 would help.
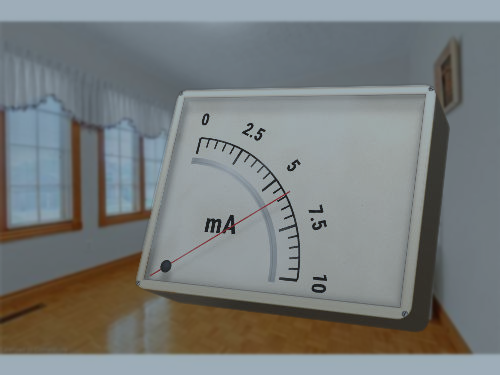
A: mA 6
